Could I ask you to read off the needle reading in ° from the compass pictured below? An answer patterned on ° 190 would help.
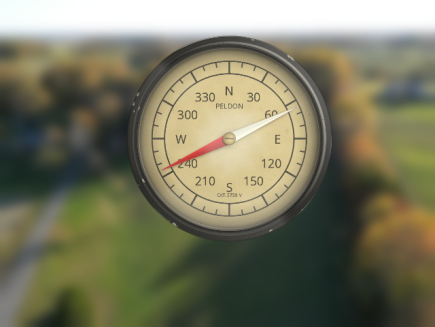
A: ° 245
